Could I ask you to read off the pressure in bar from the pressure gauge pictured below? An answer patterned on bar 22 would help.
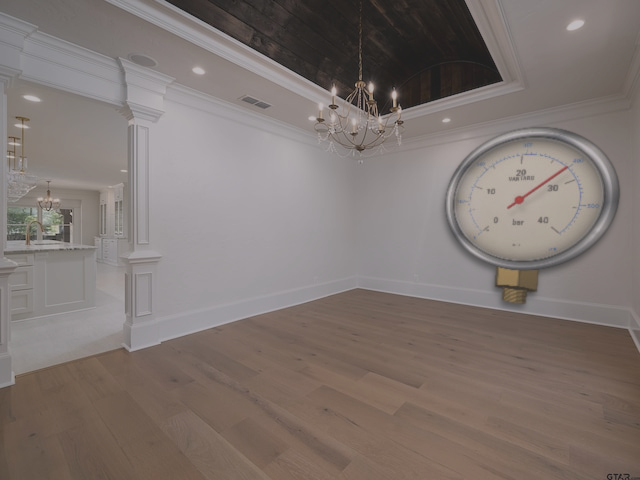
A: bar 27.5
